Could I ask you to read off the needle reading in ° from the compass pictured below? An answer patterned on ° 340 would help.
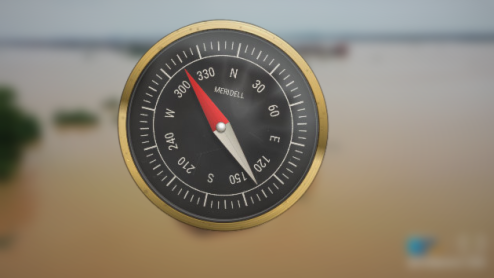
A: ° 315
